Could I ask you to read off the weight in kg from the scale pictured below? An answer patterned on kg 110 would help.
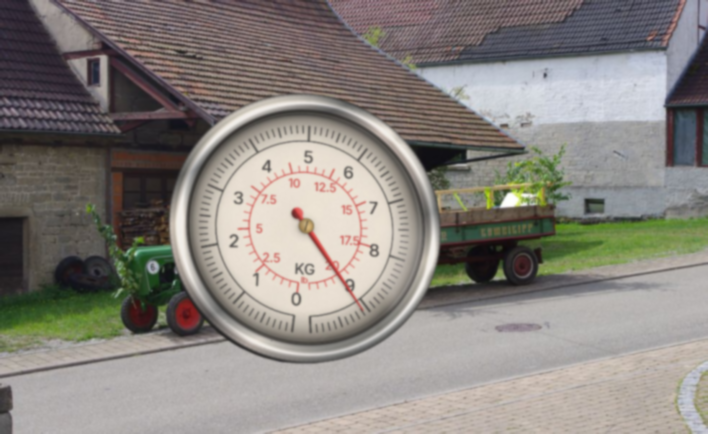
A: kg 9.1
